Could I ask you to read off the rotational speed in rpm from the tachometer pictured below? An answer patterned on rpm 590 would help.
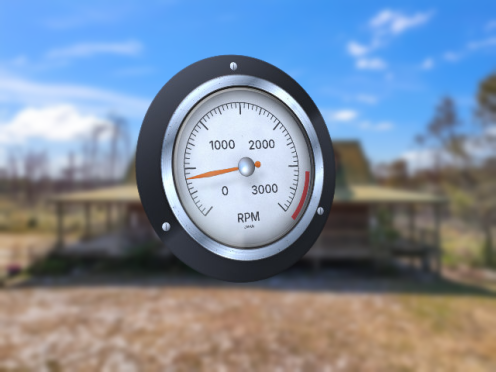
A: rpm 400
